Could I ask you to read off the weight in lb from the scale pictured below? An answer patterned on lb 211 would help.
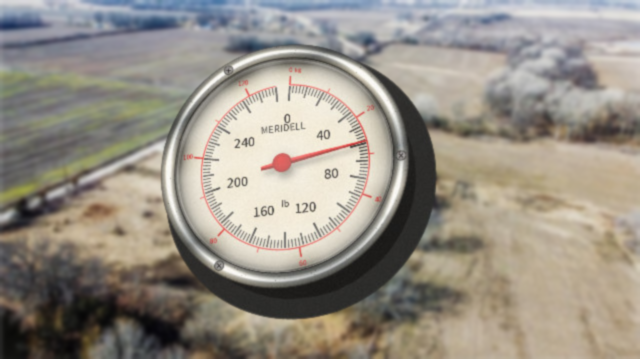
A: lb 60
